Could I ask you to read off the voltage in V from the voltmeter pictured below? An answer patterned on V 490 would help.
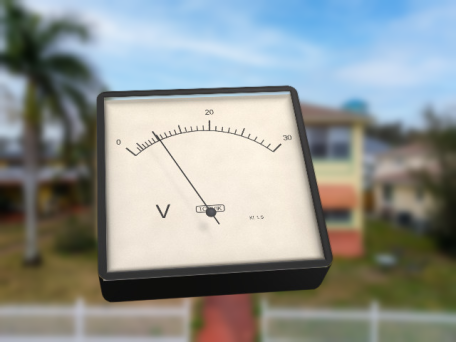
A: V 10
